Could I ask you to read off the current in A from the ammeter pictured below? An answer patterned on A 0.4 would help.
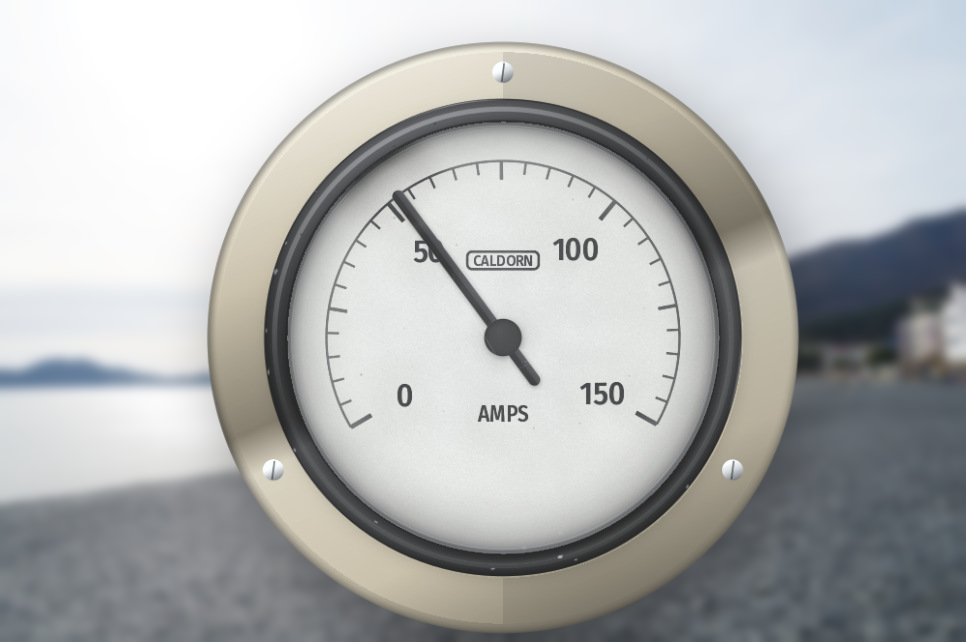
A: A 52.5
